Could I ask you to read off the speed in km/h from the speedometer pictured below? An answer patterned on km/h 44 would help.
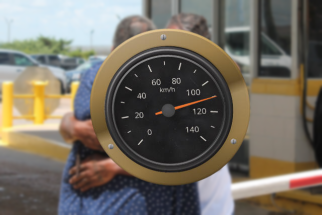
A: km/h 110
